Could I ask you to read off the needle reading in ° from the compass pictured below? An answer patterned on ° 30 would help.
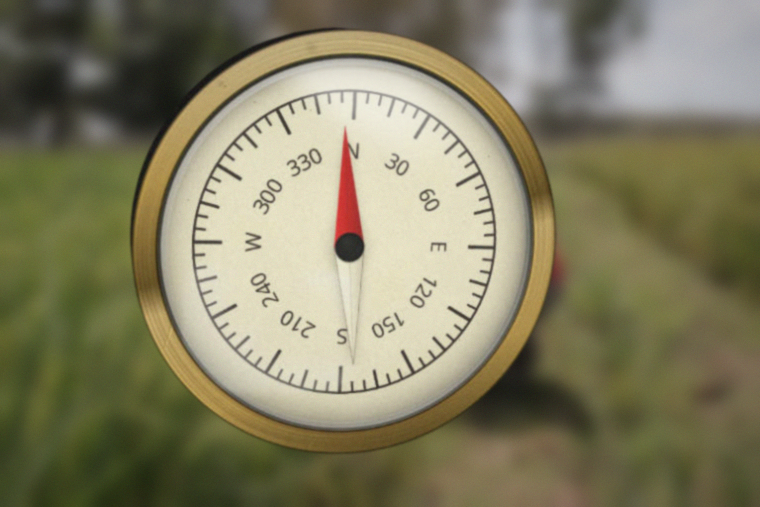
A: ° 355
